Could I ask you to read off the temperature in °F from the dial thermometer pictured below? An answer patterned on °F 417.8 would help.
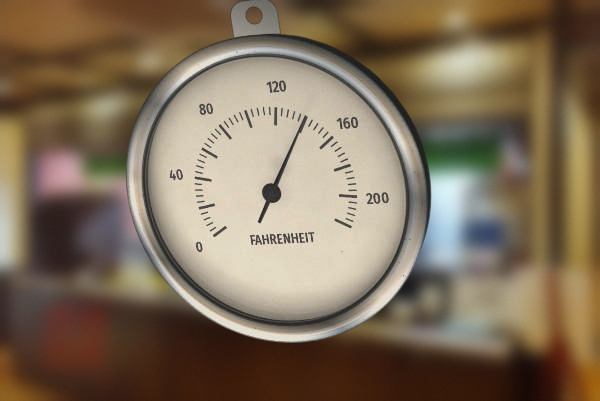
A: °F 140
